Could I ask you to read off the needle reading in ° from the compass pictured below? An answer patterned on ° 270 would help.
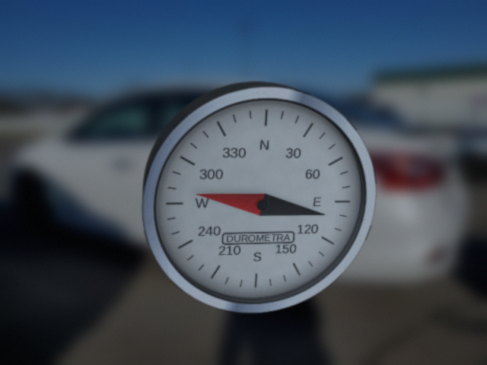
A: ° 280
